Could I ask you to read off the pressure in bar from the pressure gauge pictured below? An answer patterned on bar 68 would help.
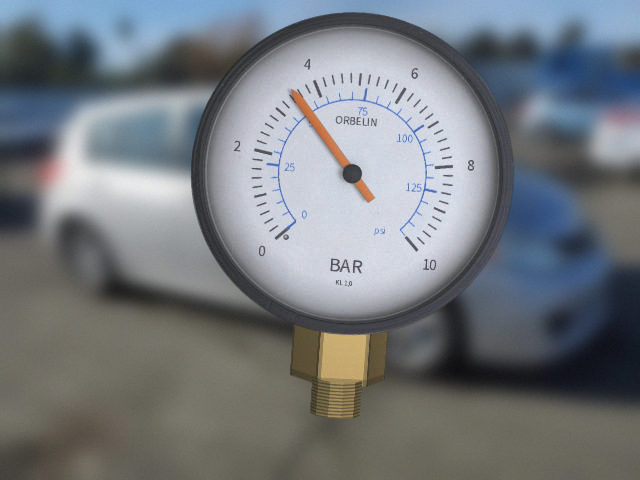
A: bar 3.5
